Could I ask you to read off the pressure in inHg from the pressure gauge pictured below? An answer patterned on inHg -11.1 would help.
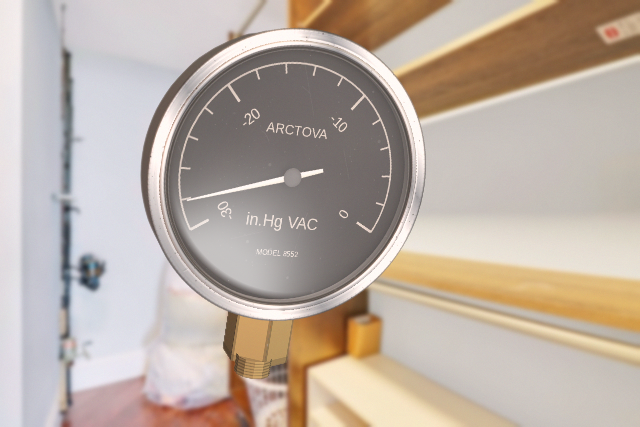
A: inHg -28
